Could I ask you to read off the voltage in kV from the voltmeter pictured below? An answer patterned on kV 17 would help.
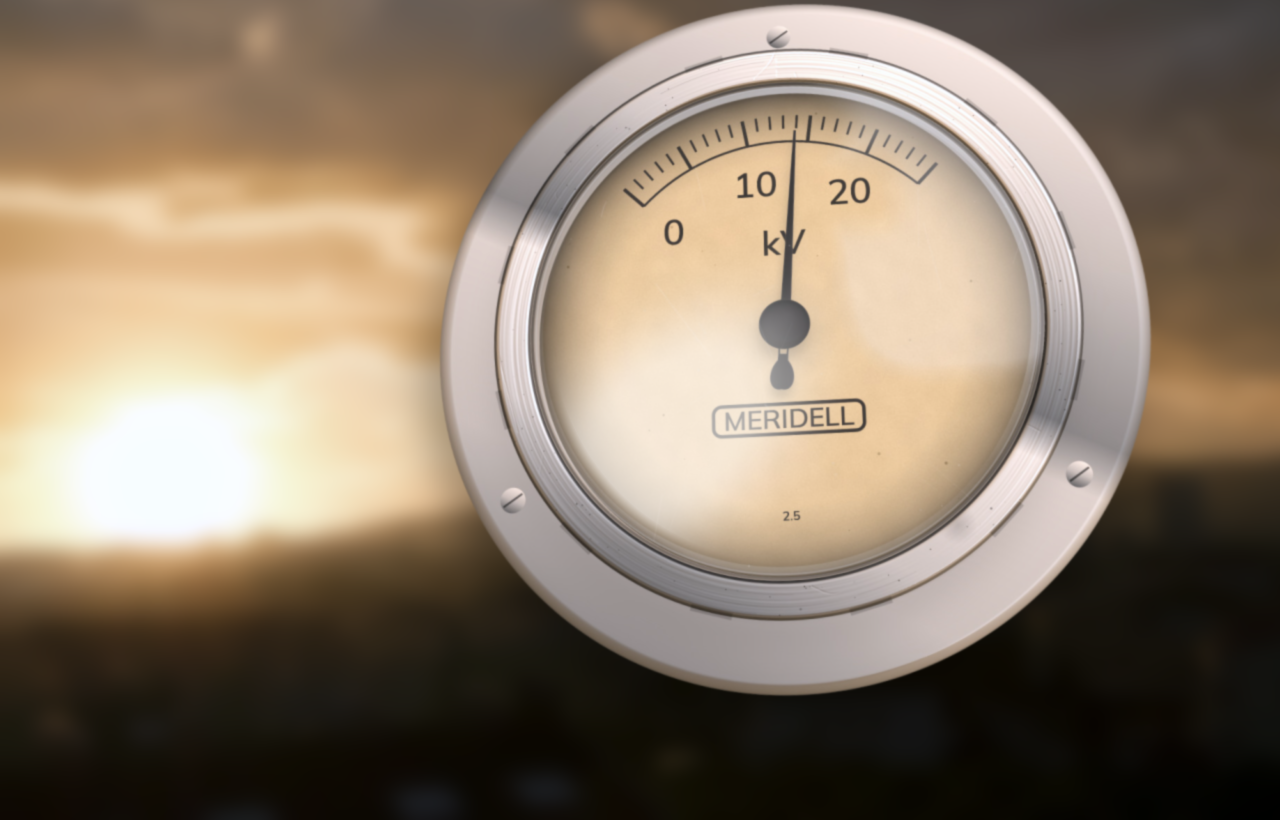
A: kV 14
